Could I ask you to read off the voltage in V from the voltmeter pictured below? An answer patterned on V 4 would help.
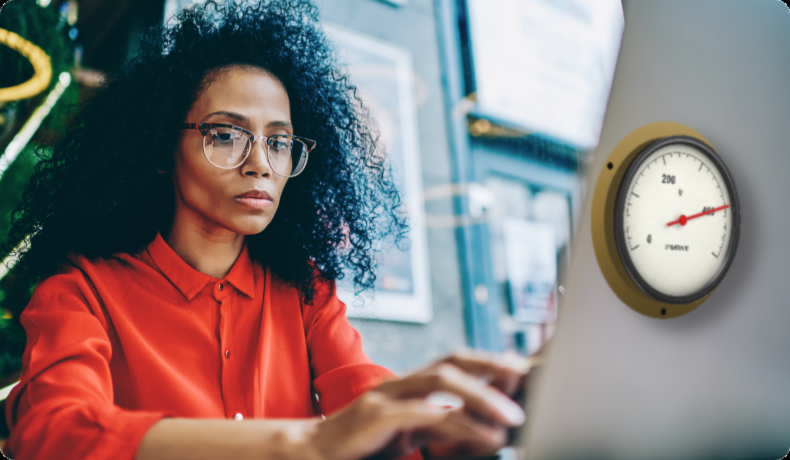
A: V 400
